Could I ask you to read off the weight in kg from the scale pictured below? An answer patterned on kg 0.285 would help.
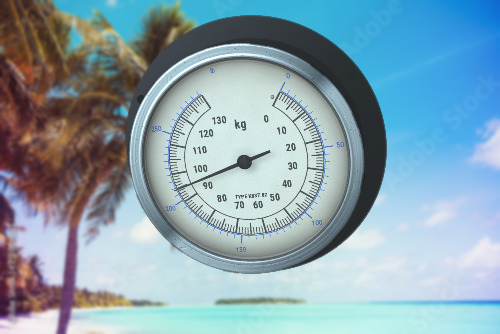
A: kg 95
